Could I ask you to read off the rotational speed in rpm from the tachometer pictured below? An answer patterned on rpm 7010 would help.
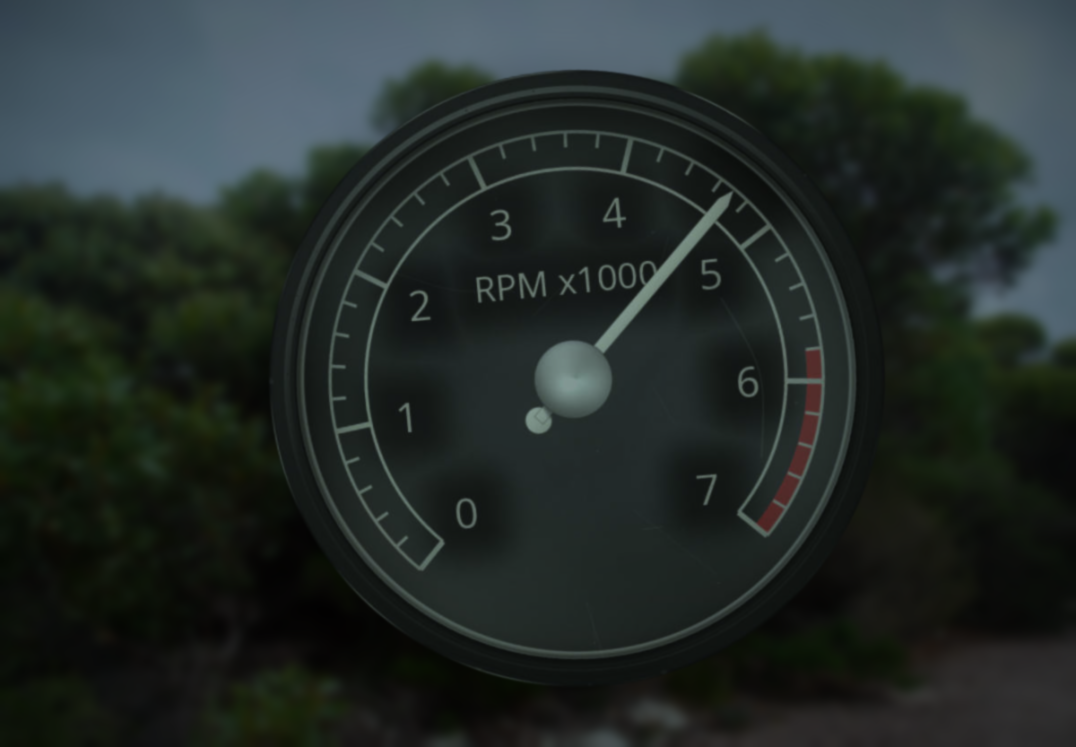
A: rpm 4700
